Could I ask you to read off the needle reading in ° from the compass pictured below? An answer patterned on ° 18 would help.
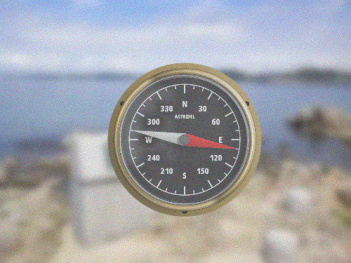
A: ° 100
